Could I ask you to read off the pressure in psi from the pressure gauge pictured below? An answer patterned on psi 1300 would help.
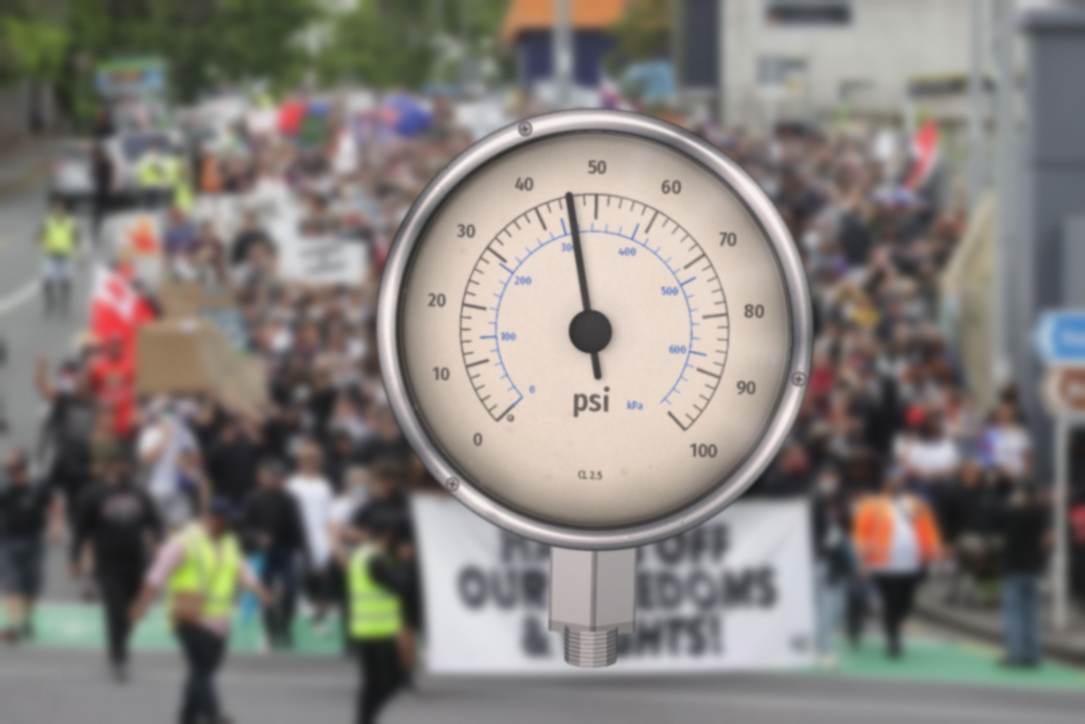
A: psi 46
